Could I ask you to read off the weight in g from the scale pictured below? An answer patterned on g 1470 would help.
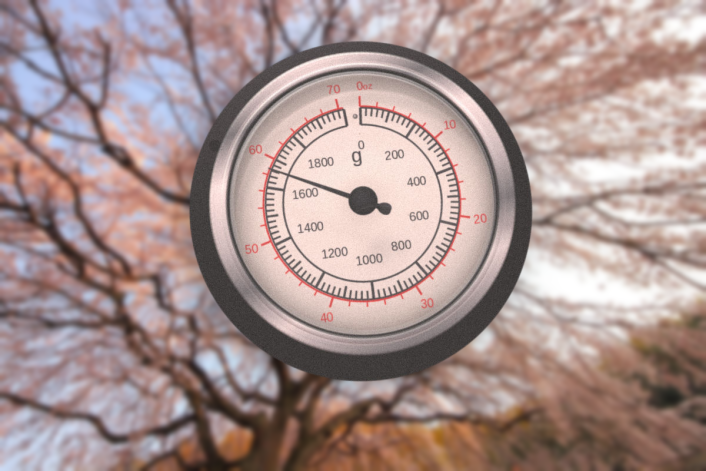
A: g 1660
